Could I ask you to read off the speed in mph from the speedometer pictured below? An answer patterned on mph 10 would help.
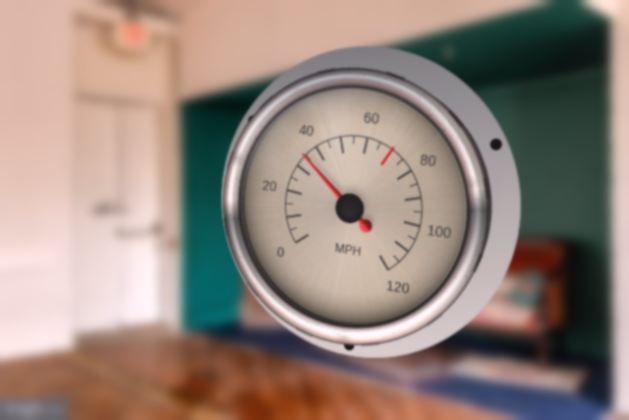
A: mph 35
